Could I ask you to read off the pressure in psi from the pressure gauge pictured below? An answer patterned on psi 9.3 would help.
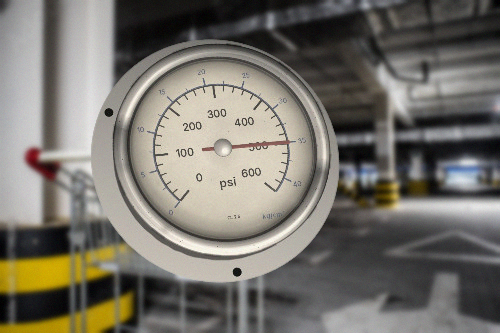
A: psi 500
